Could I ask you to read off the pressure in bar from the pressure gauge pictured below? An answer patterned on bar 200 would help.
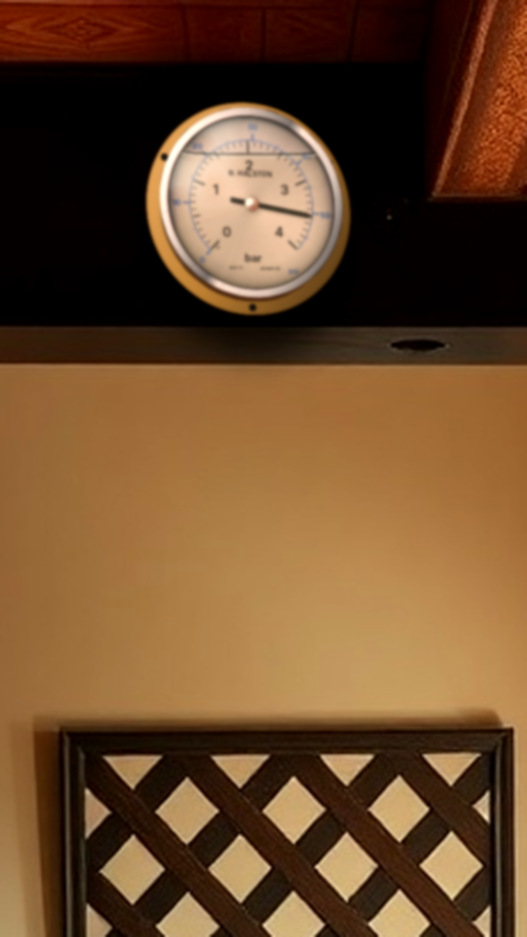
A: bar 3.5
